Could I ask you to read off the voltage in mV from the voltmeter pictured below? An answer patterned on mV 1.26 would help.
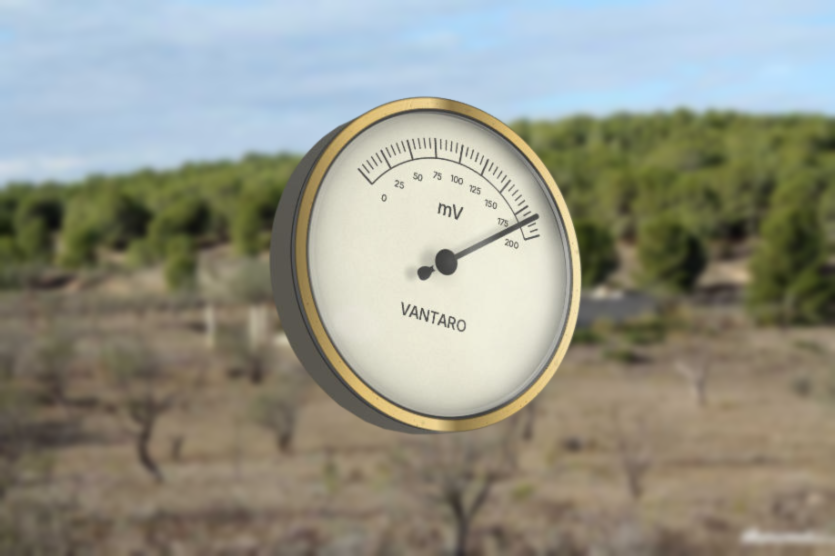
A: mV 185
